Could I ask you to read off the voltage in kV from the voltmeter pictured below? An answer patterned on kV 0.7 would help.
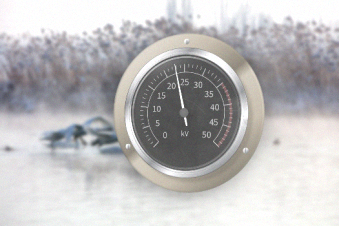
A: kV 23
